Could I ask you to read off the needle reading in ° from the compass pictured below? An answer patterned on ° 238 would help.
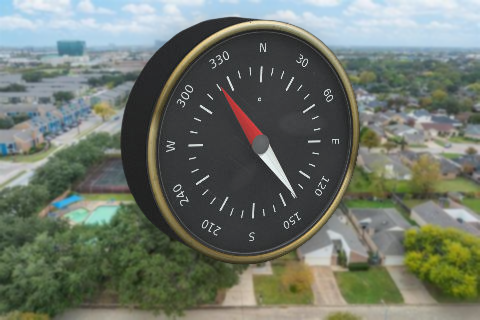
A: ° 320
